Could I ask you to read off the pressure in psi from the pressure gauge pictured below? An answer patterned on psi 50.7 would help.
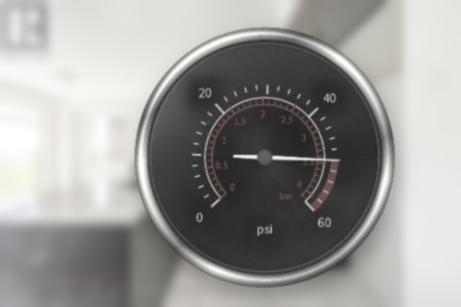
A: psi 50
